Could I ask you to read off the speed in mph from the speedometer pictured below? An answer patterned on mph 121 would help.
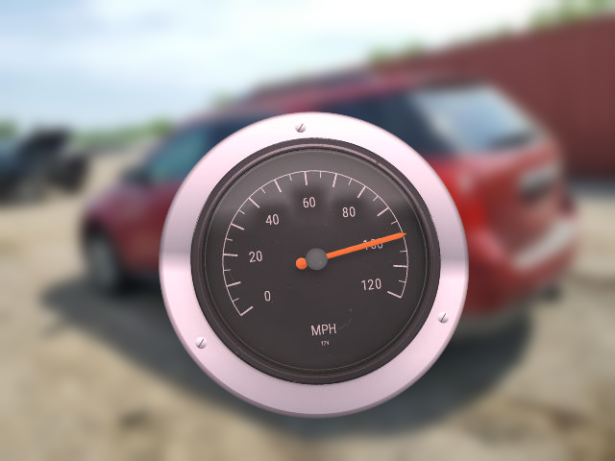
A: mph 100
